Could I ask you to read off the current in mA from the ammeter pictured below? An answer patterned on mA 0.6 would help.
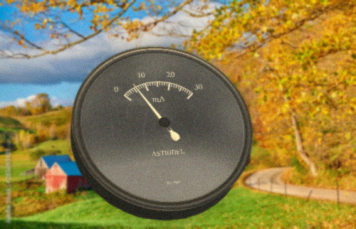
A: mA 5
